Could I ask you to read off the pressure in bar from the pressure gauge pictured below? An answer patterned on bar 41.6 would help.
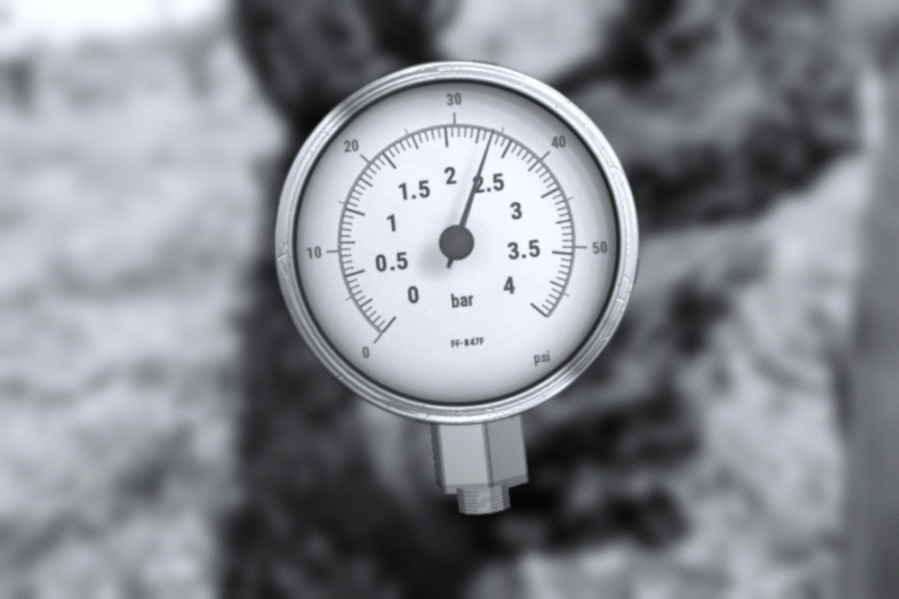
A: bar 2.35
